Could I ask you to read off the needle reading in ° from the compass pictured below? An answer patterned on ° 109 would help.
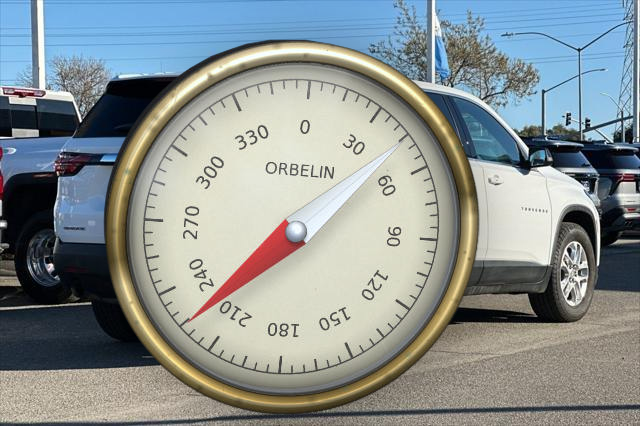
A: ° 225
